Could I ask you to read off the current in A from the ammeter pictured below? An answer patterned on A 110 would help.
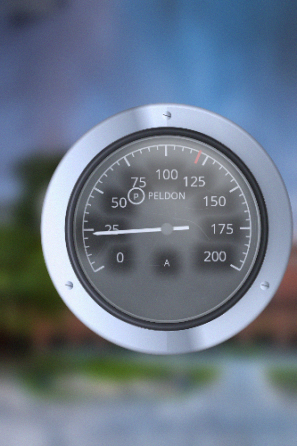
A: A 22.5
